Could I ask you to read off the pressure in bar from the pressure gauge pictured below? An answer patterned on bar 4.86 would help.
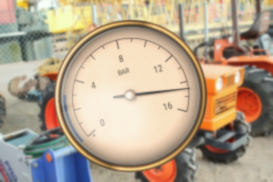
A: bar 14.5
